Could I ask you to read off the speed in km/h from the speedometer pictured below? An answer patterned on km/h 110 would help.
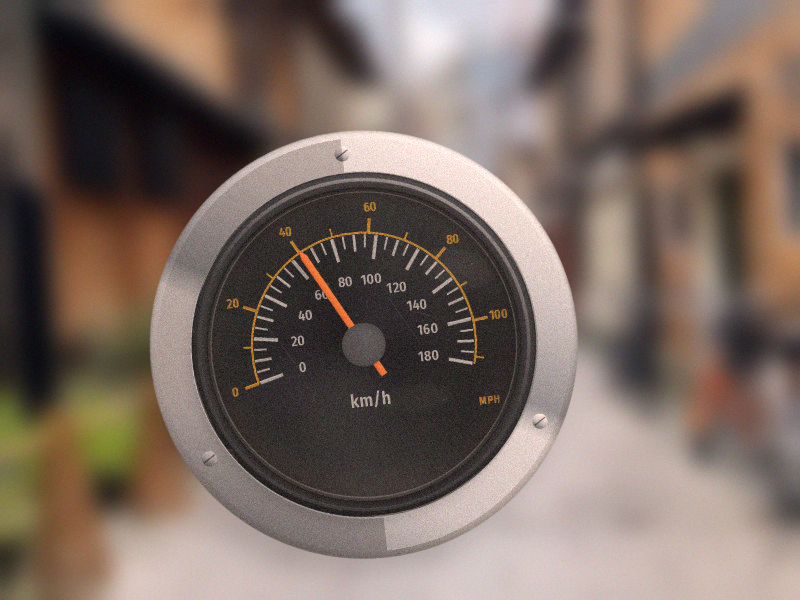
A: km/h 65
